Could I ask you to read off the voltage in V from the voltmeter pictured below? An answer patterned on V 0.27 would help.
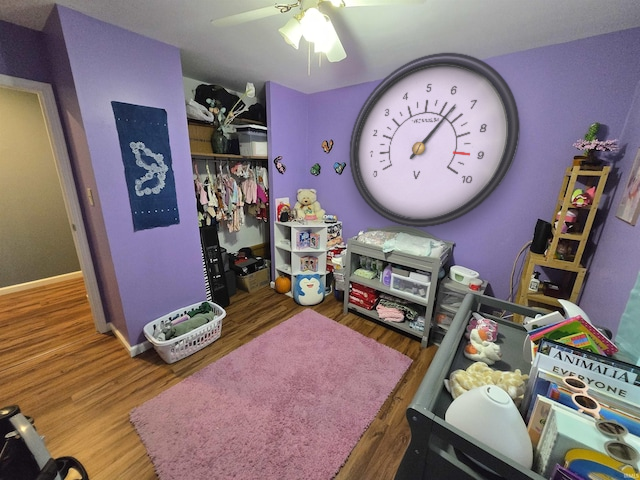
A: V 6.5
